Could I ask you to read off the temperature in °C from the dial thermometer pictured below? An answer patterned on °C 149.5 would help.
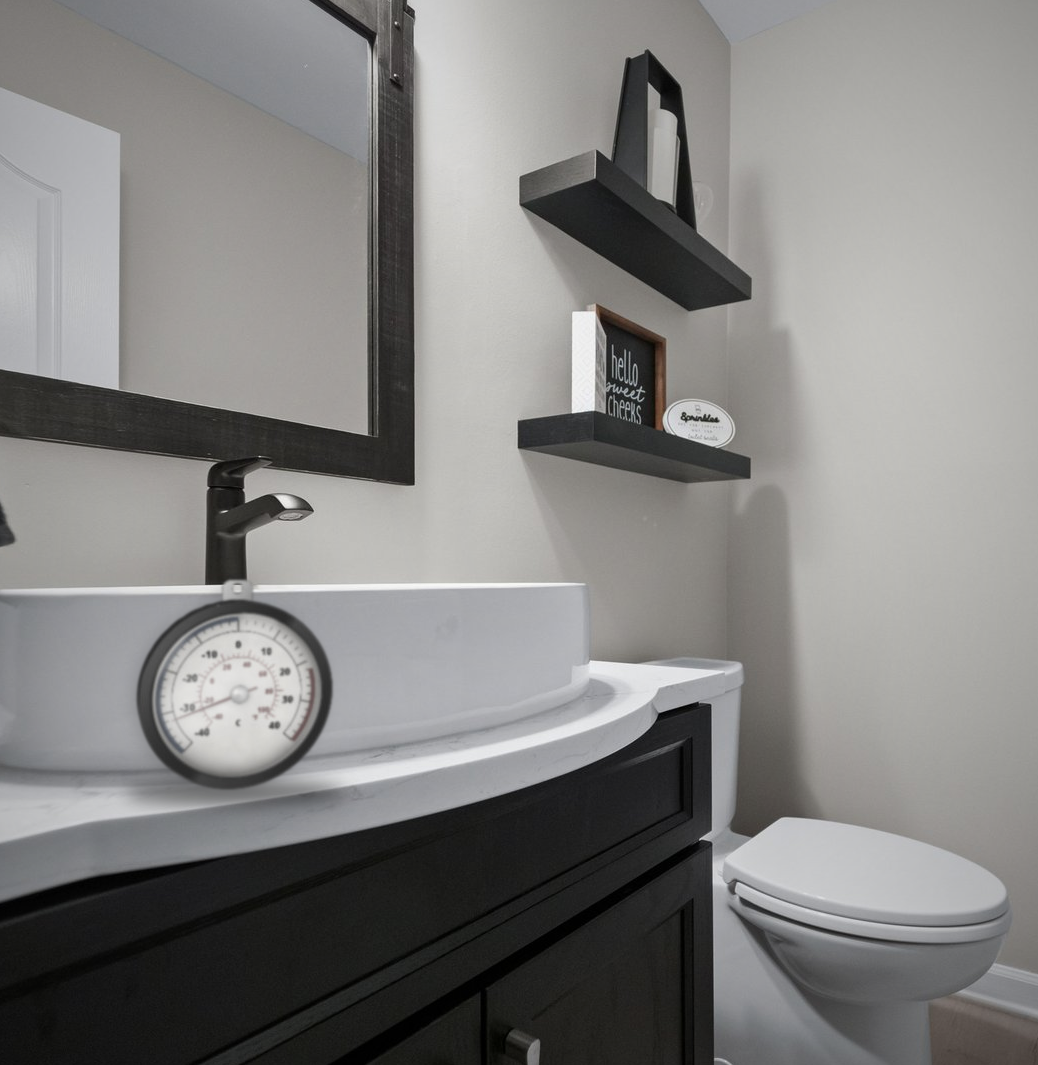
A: °C -32
